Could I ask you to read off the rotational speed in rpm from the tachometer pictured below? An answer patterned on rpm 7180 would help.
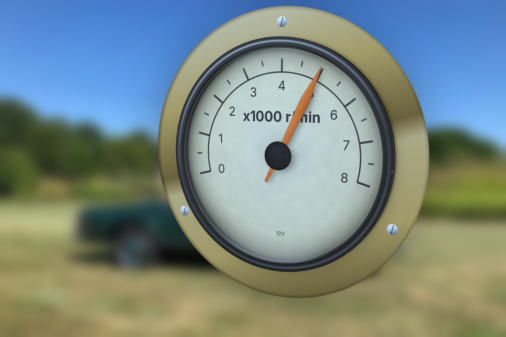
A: rpm 5000
